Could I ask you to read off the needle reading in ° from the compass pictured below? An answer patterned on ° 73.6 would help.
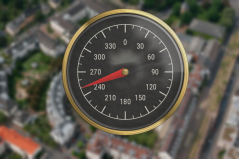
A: ° 250
